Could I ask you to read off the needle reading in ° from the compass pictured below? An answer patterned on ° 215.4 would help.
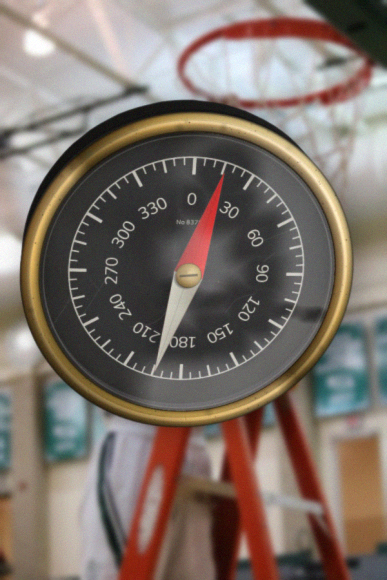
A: ° 15
